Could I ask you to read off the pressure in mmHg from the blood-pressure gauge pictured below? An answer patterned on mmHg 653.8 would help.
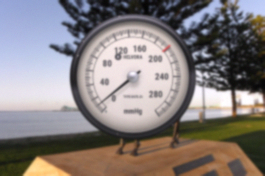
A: mmHg 10
